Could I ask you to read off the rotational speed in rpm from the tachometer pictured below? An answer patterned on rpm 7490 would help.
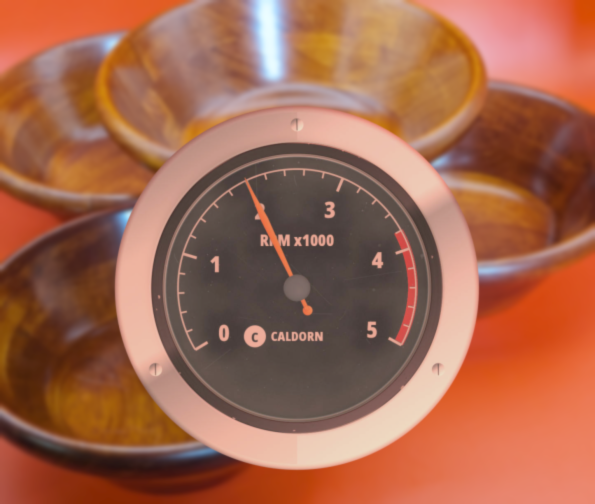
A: rpm 2000
